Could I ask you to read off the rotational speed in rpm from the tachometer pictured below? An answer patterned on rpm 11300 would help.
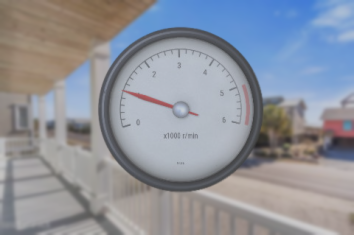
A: rpm 1000
